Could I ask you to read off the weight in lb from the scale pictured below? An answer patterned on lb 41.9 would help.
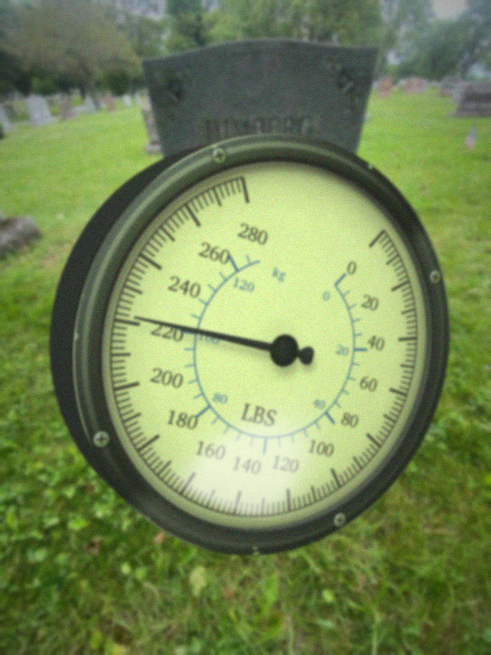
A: lb 222
